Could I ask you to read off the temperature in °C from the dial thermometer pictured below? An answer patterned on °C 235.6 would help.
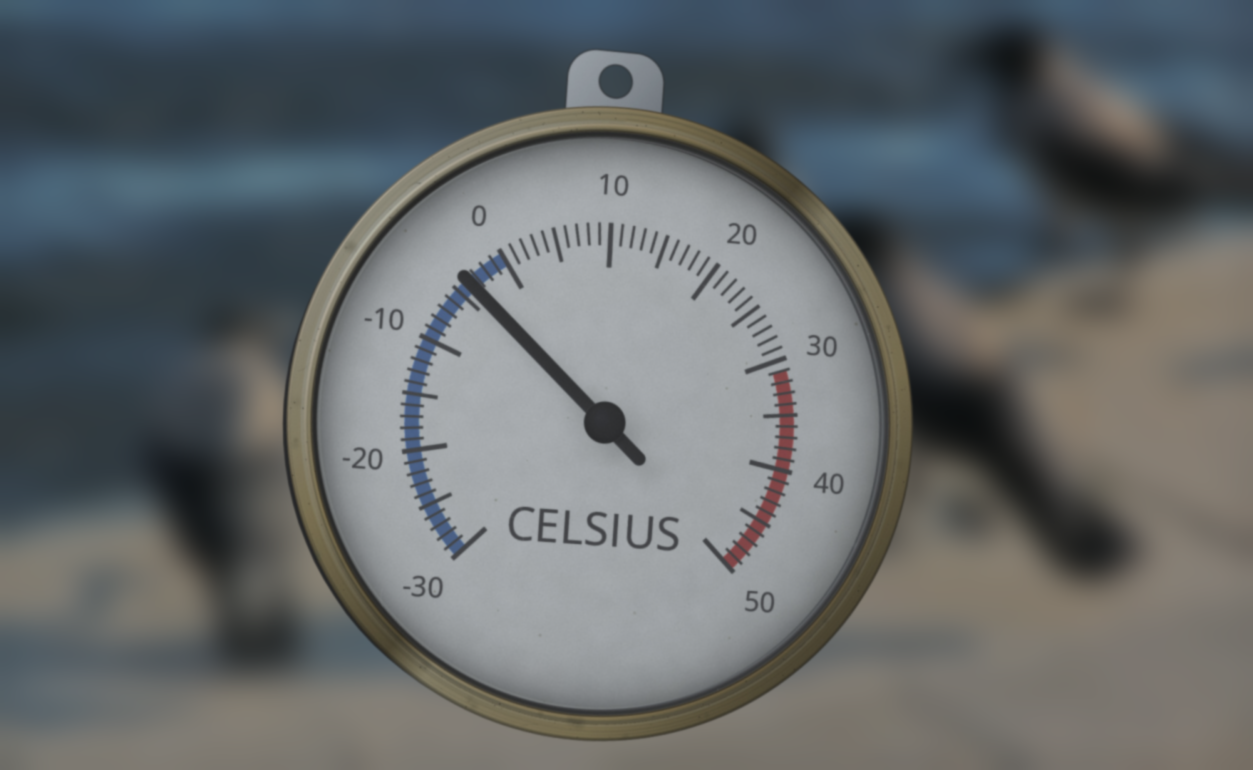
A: °C -4
